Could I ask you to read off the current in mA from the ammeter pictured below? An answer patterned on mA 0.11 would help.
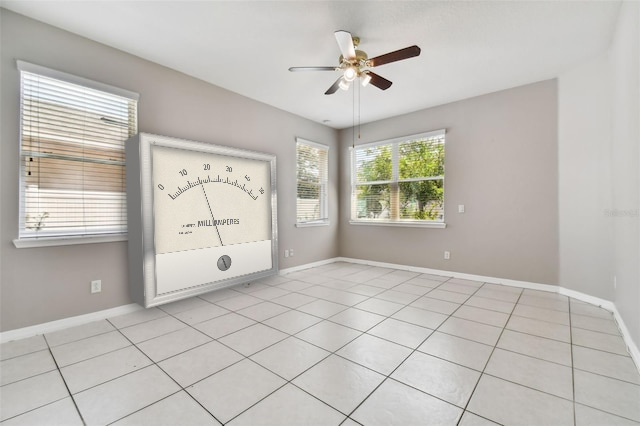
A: mA 15
